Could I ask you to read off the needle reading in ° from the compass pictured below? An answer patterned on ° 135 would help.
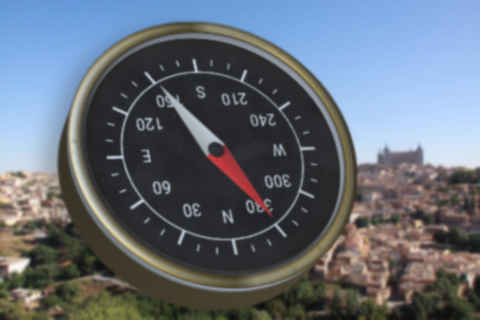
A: ° 330
